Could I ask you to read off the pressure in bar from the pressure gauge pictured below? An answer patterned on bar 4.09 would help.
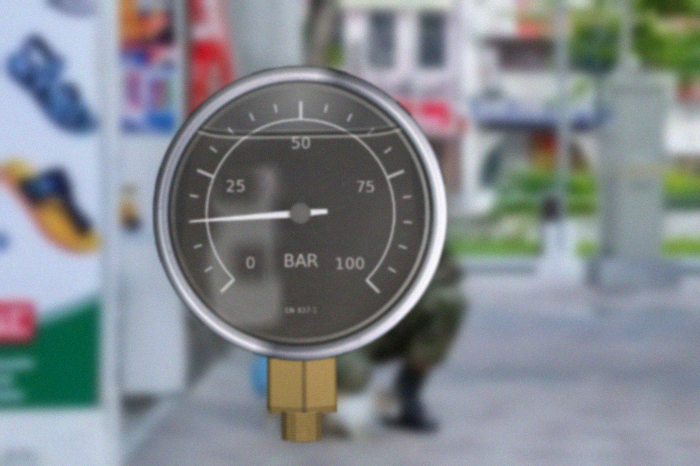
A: bar 15
